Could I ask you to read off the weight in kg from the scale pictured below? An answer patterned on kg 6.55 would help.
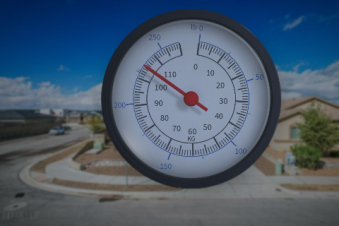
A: kg 105
